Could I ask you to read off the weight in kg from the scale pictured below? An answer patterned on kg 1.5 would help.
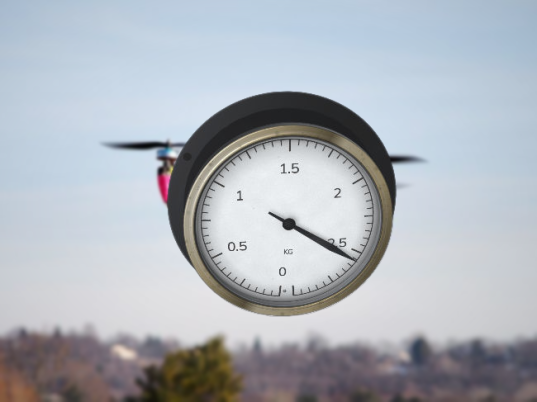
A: kg 2.55
